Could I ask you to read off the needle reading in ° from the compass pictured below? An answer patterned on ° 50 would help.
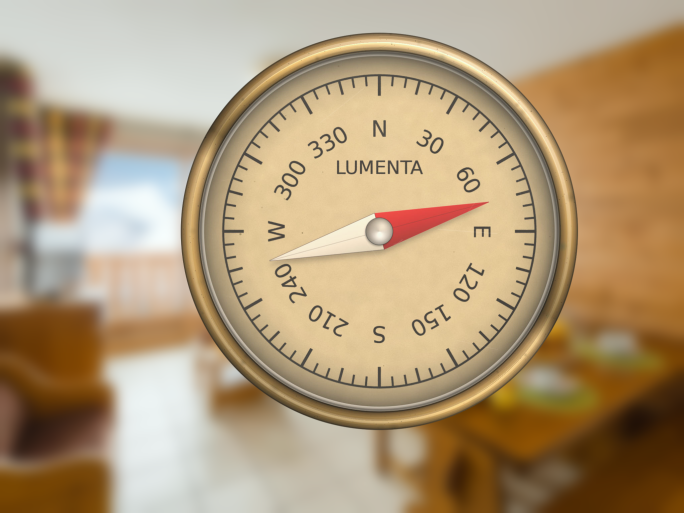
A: ° 75
